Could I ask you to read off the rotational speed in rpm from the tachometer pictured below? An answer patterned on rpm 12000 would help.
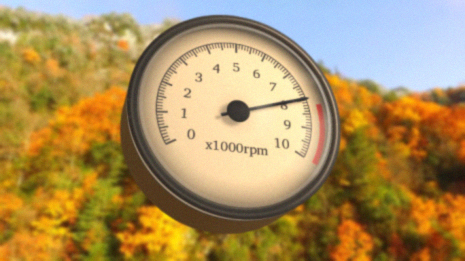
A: rpm 8000
